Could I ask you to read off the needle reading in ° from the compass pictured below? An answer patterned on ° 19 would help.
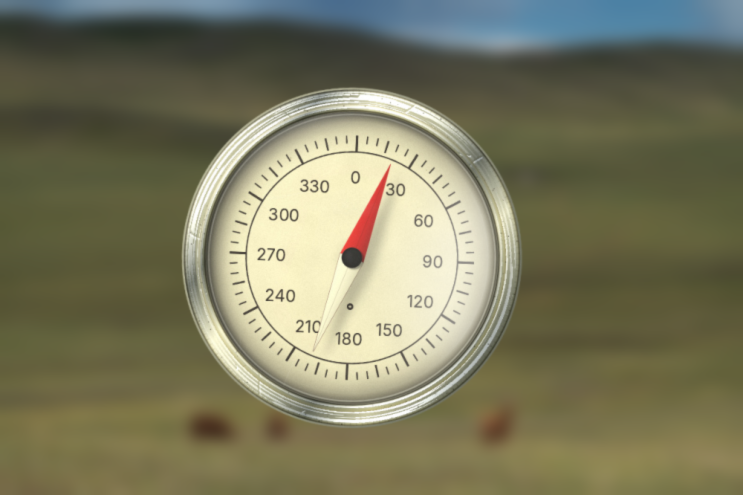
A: ° 20
